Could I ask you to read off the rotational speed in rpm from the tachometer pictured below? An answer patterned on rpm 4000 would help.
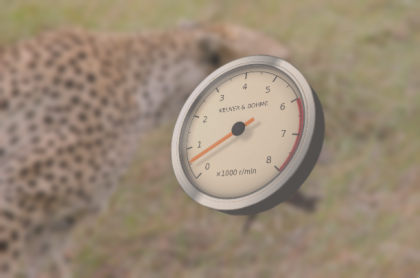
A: rpm 500
